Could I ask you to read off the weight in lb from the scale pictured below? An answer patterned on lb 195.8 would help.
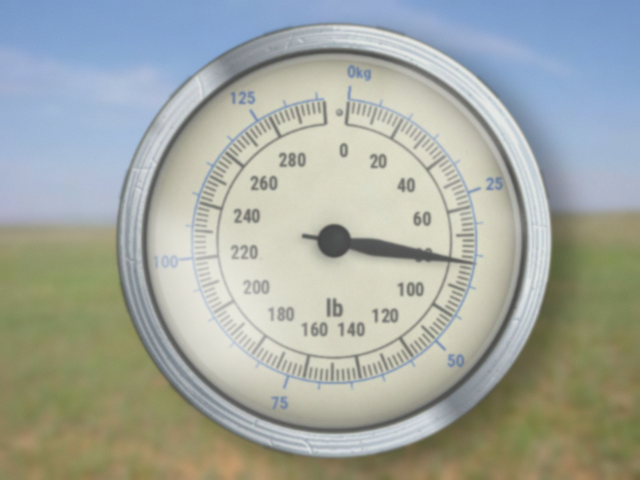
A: lb 80
